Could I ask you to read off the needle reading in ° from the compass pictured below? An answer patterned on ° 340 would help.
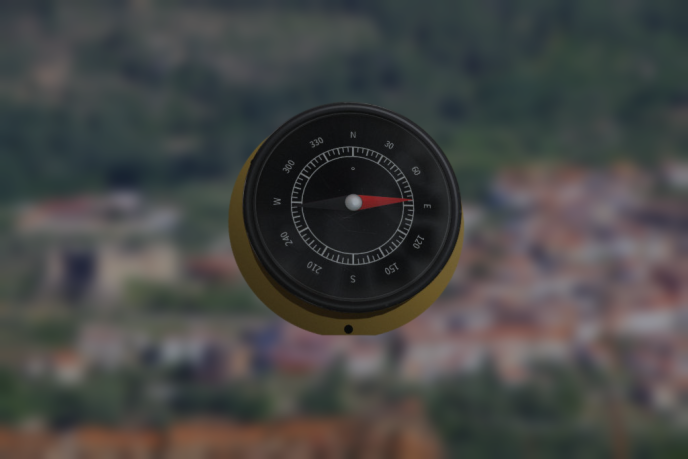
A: ° 85
